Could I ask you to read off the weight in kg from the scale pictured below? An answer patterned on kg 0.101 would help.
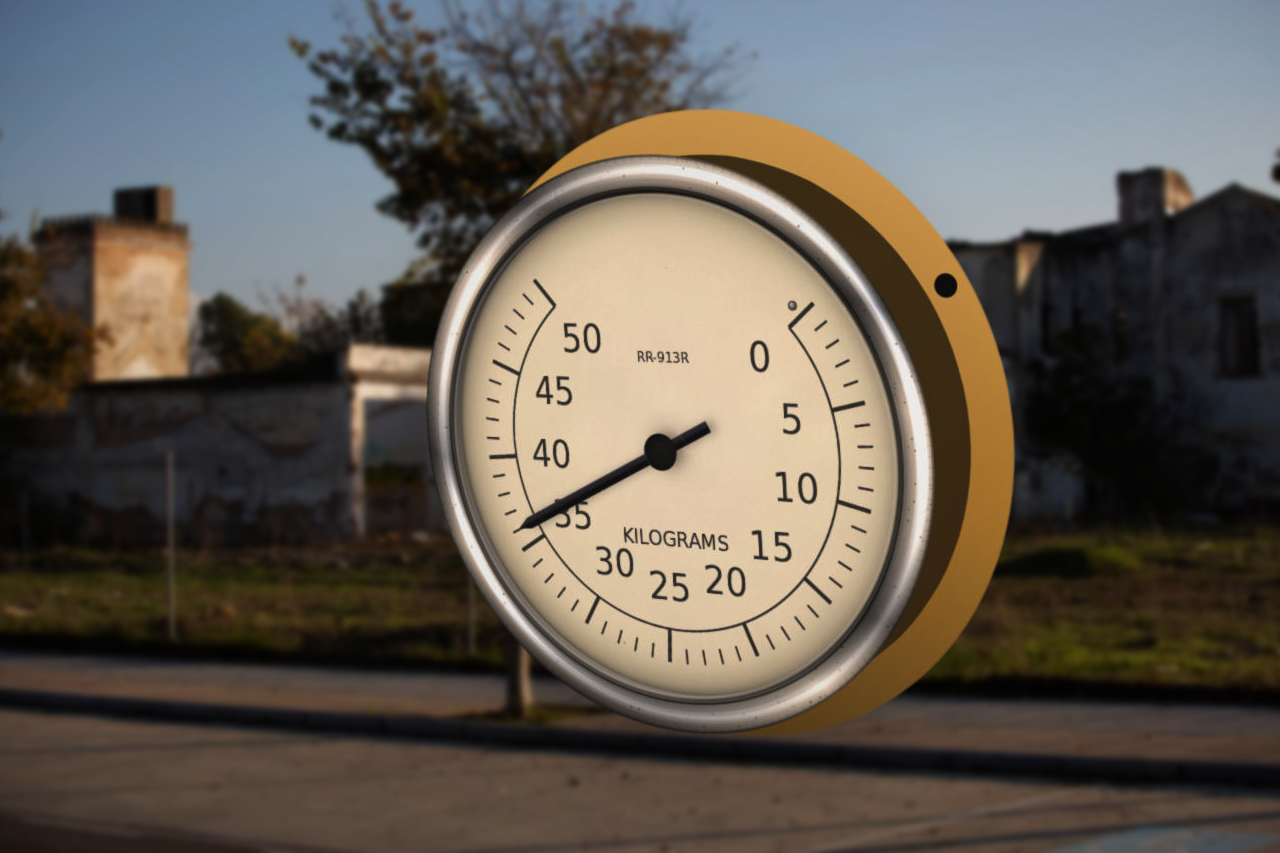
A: kg 36
